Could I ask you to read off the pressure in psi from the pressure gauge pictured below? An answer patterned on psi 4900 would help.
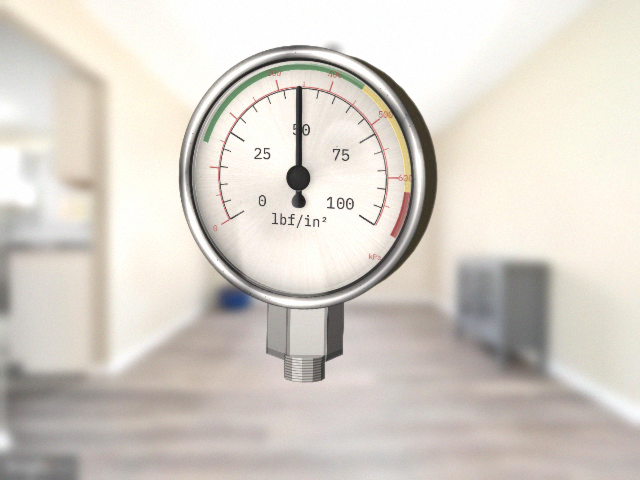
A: psi 50
